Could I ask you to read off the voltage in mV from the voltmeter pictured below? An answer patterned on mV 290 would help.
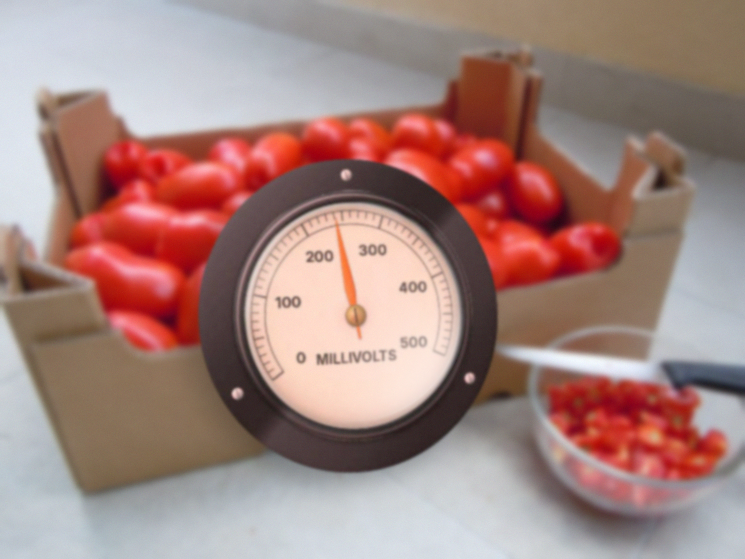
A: mV 240
